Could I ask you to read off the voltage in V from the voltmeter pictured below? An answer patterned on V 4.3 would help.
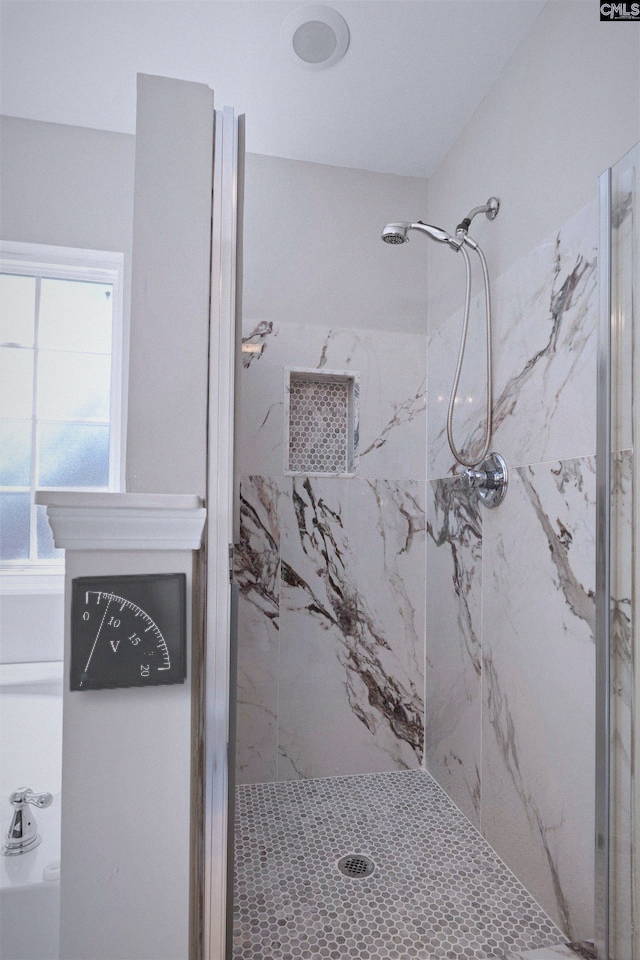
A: V 7.5
